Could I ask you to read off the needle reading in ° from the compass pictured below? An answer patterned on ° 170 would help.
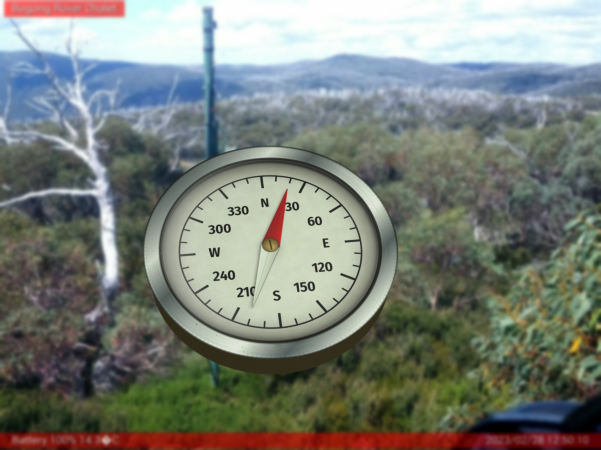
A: ° 20
